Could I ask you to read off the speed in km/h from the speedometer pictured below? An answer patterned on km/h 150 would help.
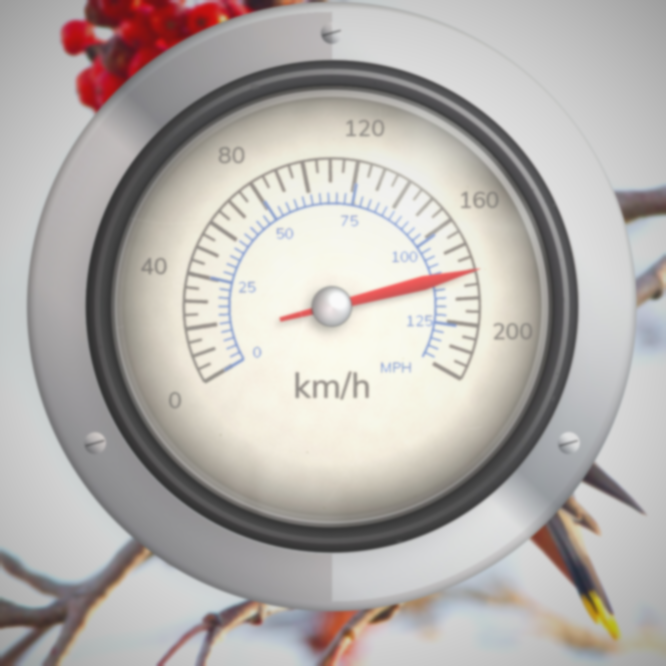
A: km/h 180
